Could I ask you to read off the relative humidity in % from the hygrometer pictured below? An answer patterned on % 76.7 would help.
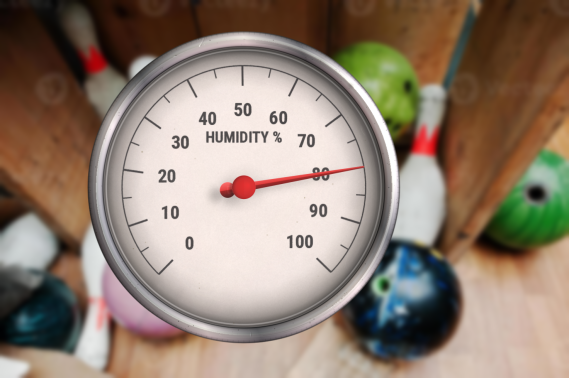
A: % 80
